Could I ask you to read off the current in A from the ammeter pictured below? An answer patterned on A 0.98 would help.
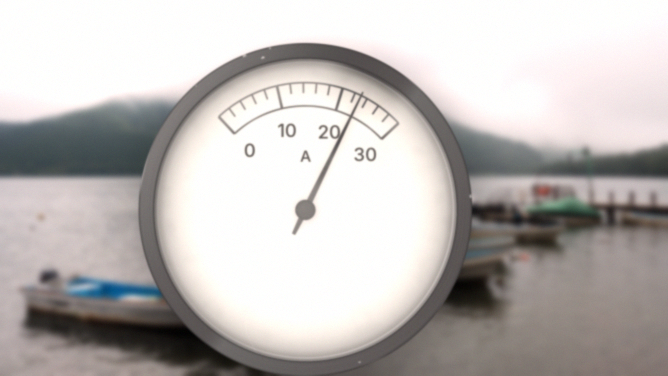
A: A 23
